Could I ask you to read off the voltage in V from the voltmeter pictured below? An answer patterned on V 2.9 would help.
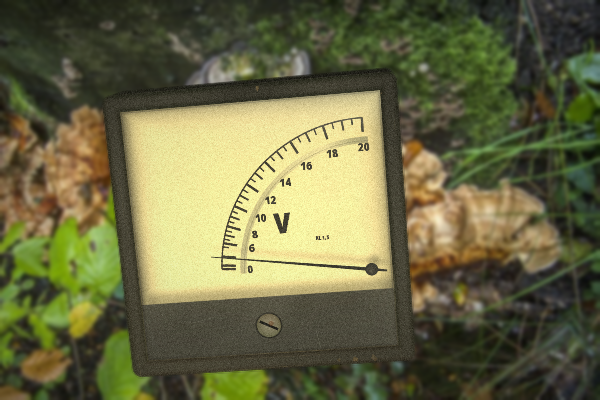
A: V 4
